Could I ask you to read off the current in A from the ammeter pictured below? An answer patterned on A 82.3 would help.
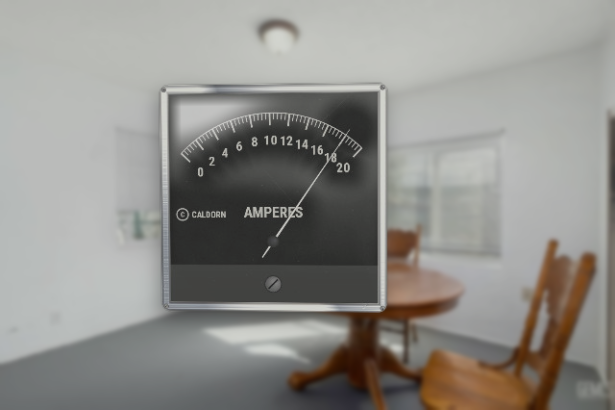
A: A 18
